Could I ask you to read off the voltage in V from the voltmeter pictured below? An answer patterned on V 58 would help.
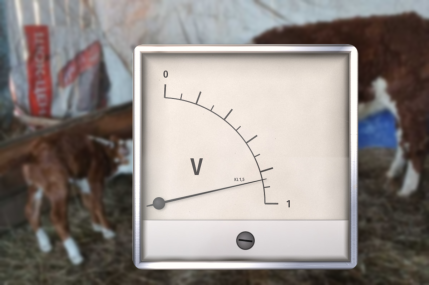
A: V 0.85
